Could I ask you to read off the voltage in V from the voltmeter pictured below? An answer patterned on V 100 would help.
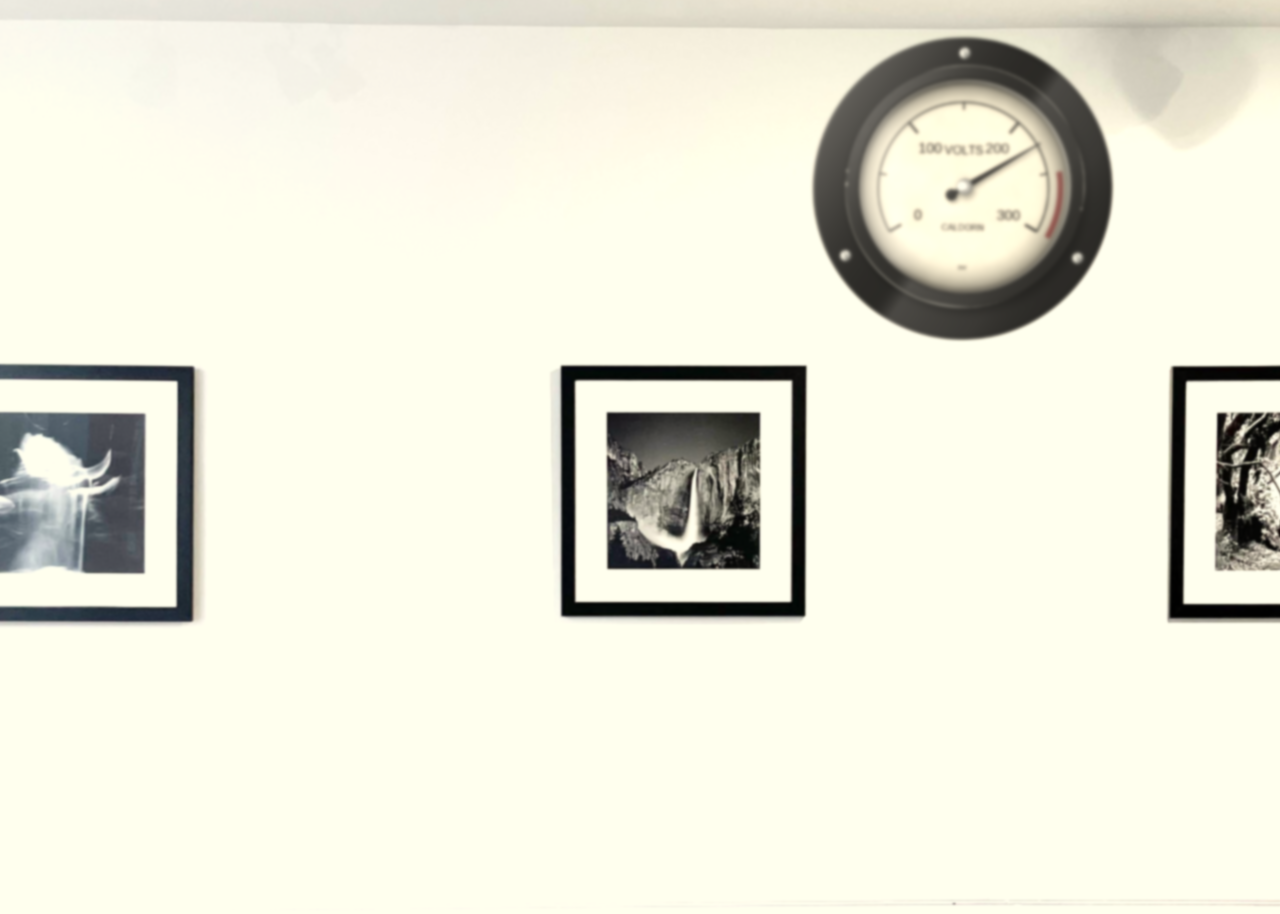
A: V 225
